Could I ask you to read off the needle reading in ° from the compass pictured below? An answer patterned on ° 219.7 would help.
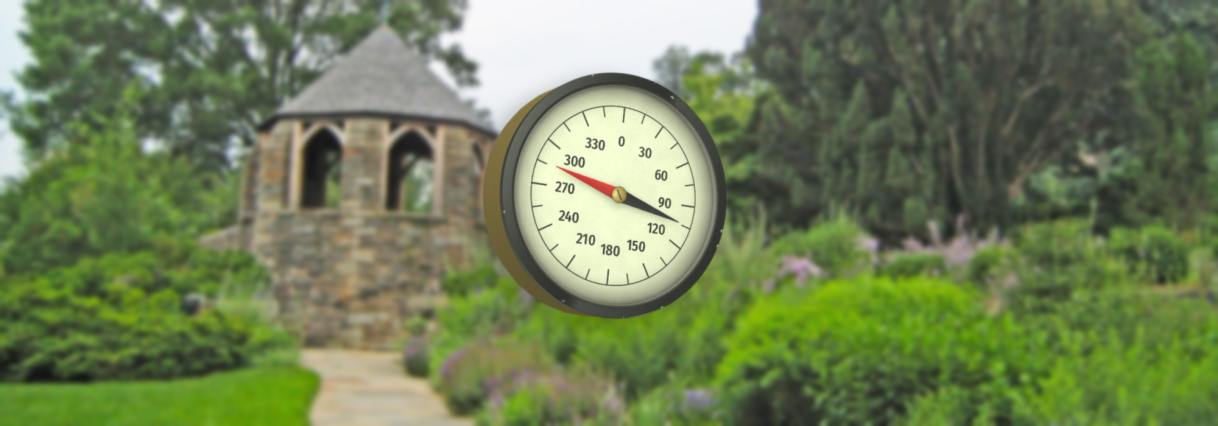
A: ° 285
